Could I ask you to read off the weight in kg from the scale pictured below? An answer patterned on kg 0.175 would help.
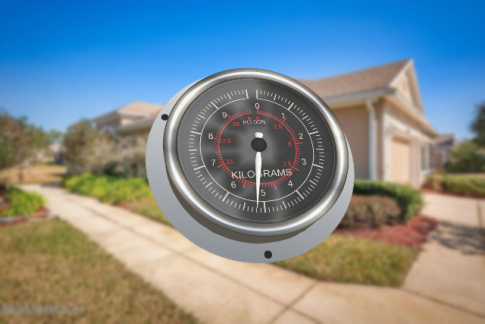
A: kg 5.2
